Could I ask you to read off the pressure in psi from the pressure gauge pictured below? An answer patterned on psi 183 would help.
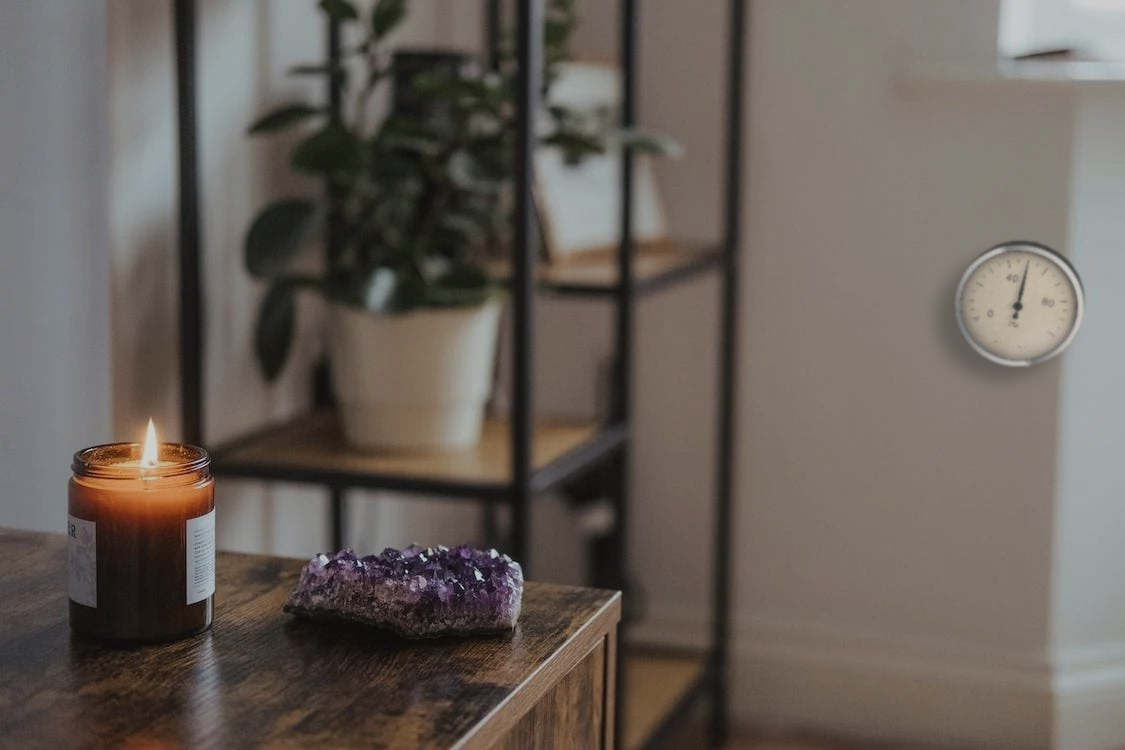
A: psi 50
